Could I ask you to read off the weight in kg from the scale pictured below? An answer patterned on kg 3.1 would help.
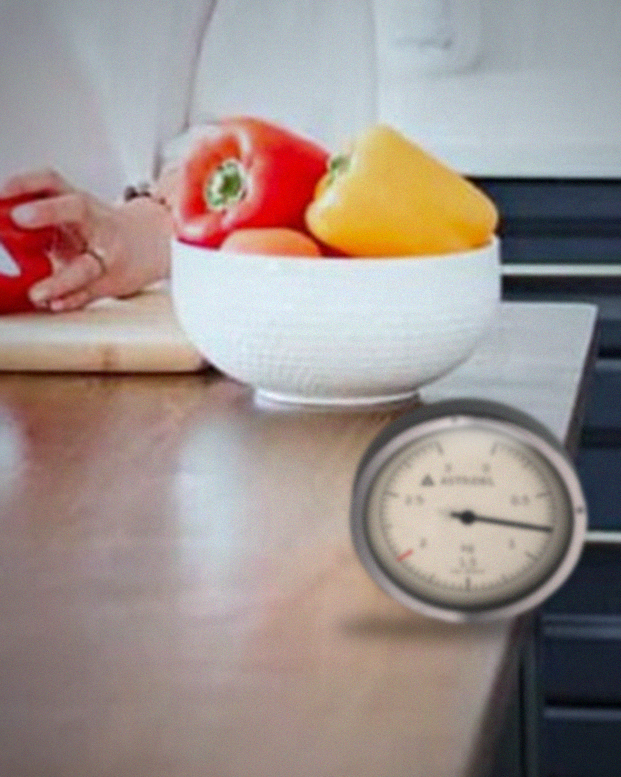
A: kg 0.75
